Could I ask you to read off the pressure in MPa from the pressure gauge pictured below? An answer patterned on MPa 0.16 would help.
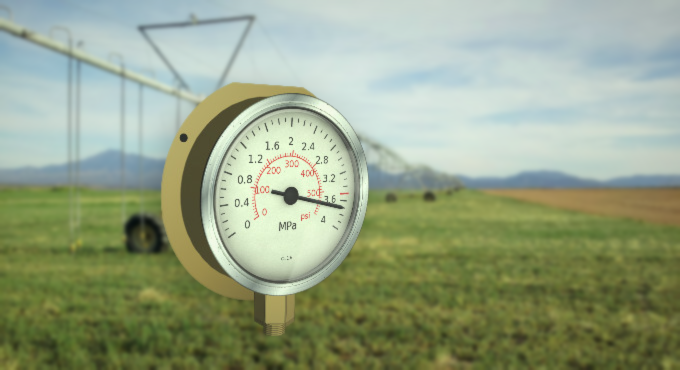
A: MPa 3.7
